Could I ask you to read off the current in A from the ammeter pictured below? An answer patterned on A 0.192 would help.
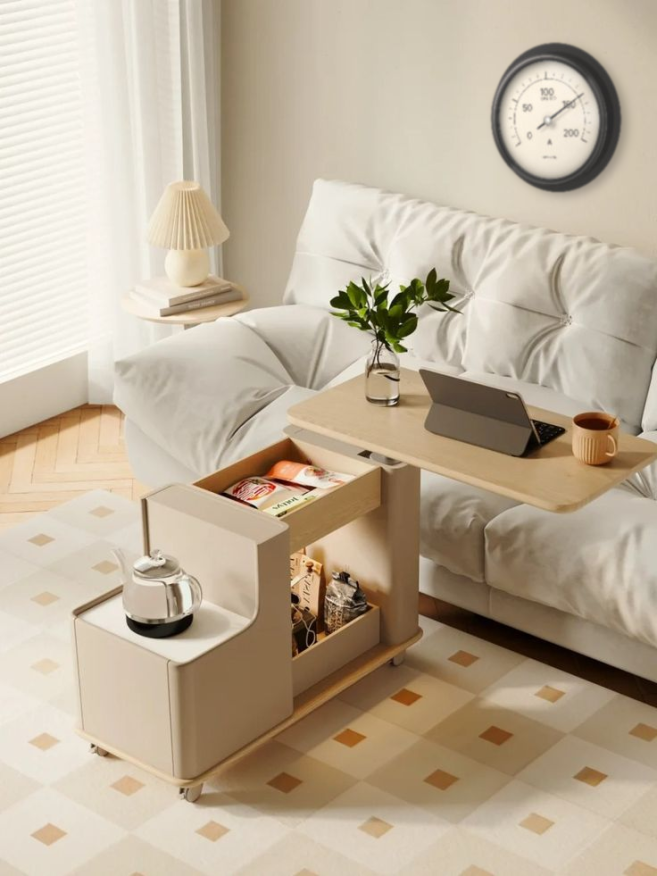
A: A 150
